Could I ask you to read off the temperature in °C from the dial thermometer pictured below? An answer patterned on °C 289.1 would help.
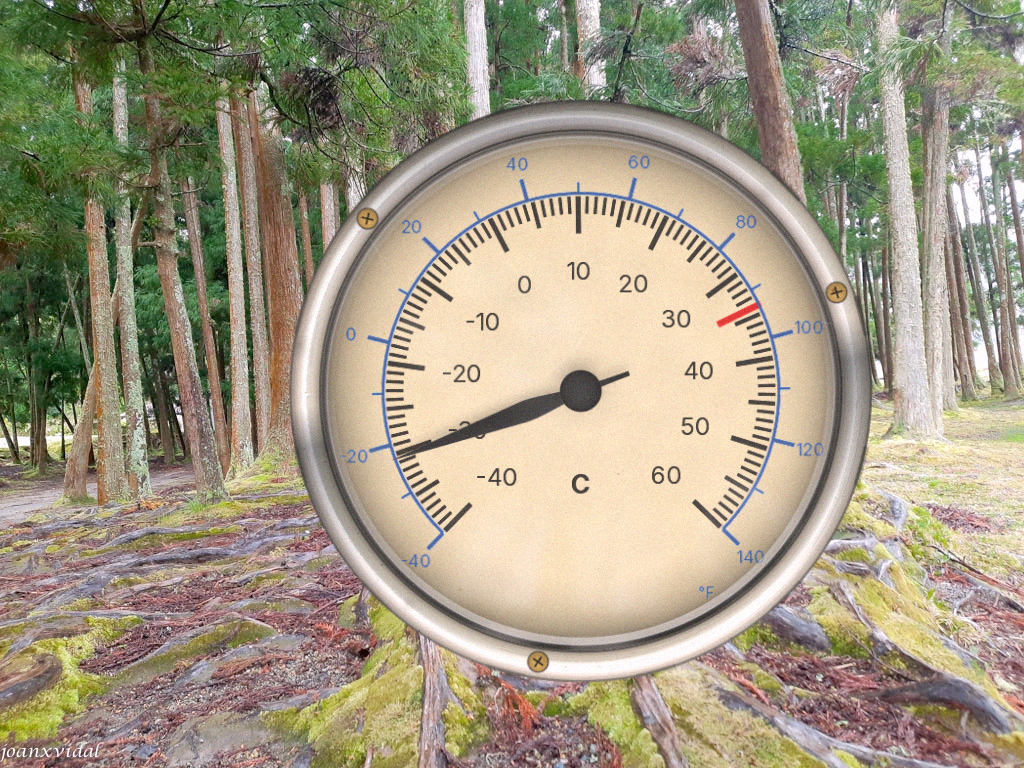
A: °C -30.5
